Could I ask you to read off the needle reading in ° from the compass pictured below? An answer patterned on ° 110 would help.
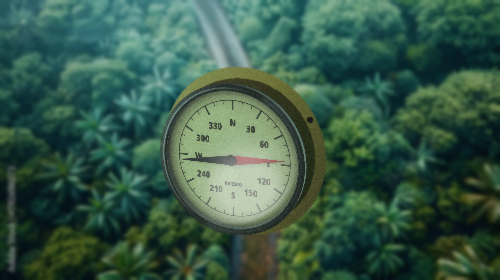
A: ° 85
